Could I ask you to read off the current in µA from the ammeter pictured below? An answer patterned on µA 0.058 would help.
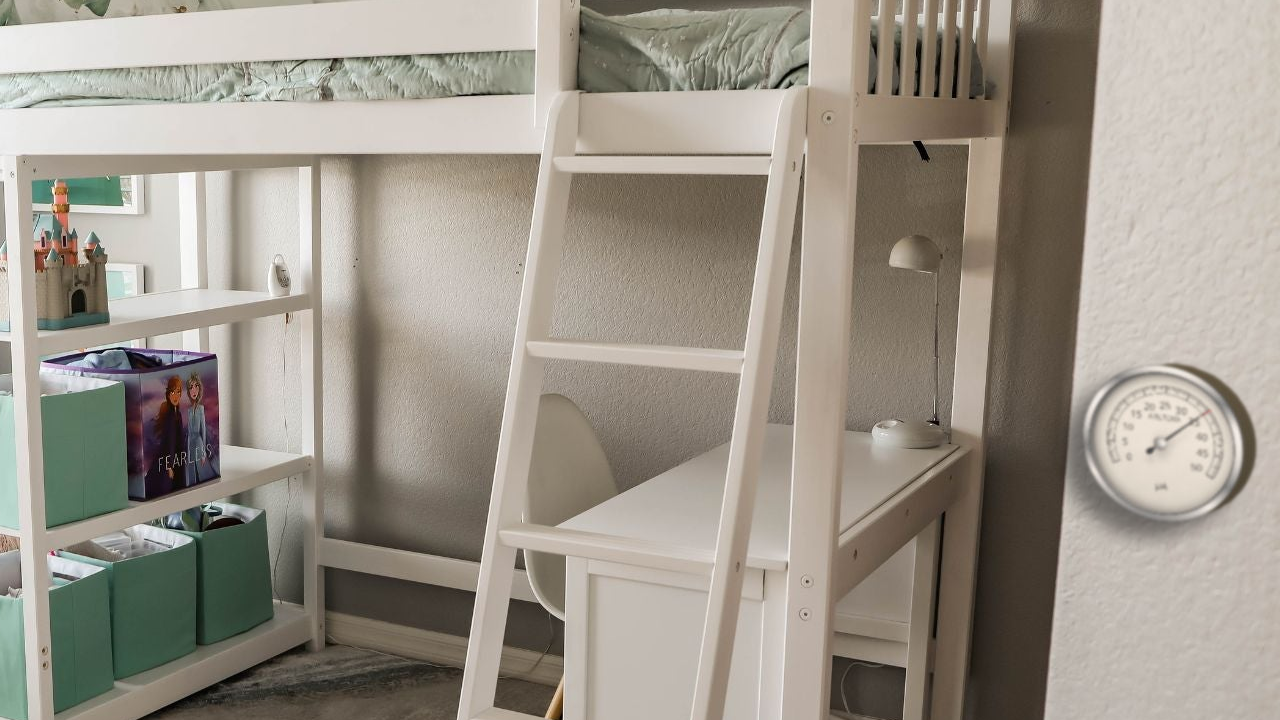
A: µA 35
